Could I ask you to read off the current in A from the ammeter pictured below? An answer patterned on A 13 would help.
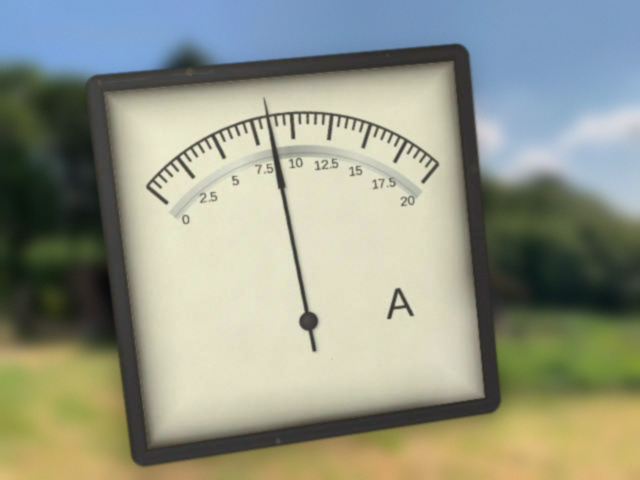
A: A 8.5
